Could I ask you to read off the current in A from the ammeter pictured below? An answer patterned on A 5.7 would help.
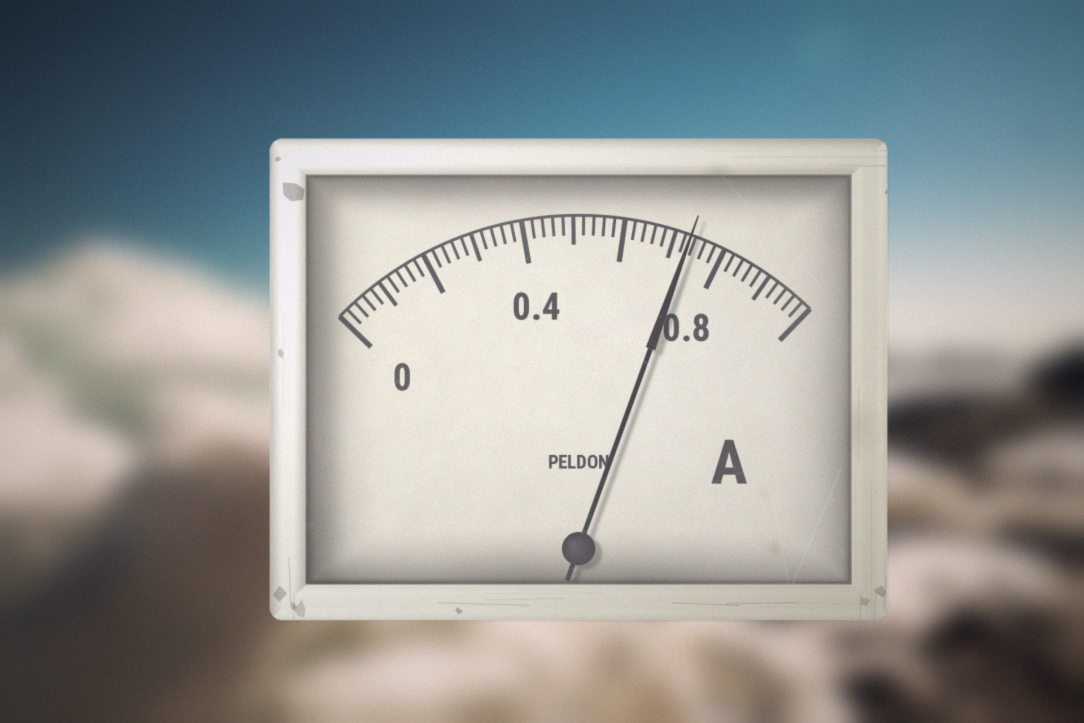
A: A 0.73
